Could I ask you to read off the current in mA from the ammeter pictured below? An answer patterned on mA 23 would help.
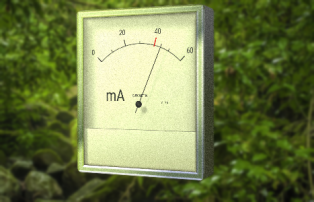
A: mA 45
